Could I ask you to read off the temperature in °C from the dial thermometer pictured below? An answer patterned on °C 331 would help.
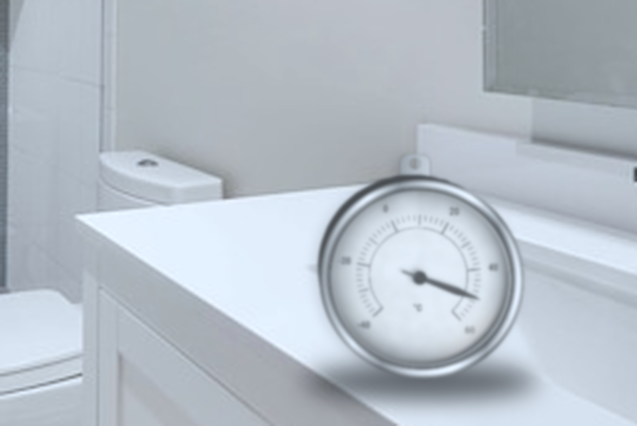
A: °C 50
